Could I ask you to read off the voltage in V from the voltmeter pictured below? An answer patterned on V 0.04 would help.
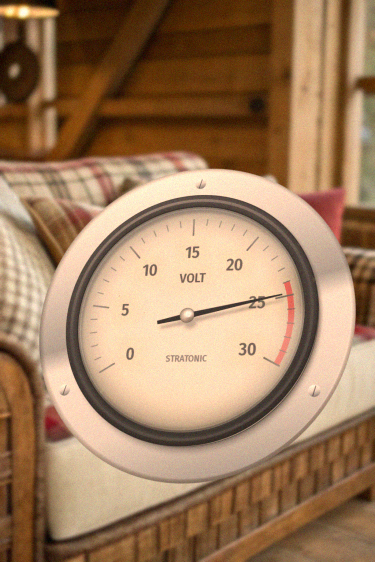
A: V 25
